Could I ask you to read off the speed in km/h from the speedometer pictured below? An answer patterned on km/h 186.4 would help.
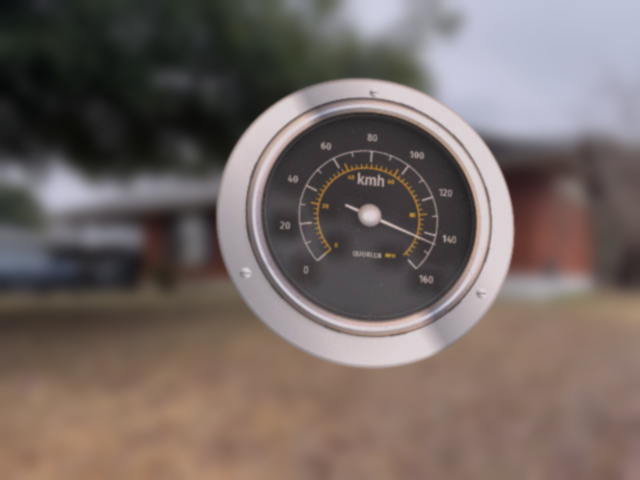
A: km/h 145
